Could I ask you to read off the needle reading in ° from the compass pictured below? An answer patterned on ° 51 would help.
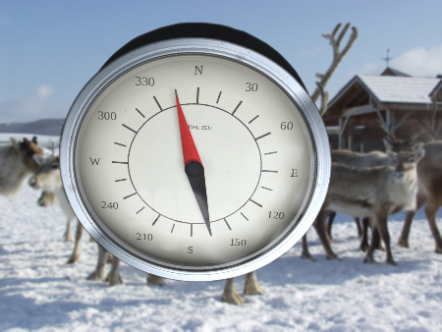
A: ° 345
